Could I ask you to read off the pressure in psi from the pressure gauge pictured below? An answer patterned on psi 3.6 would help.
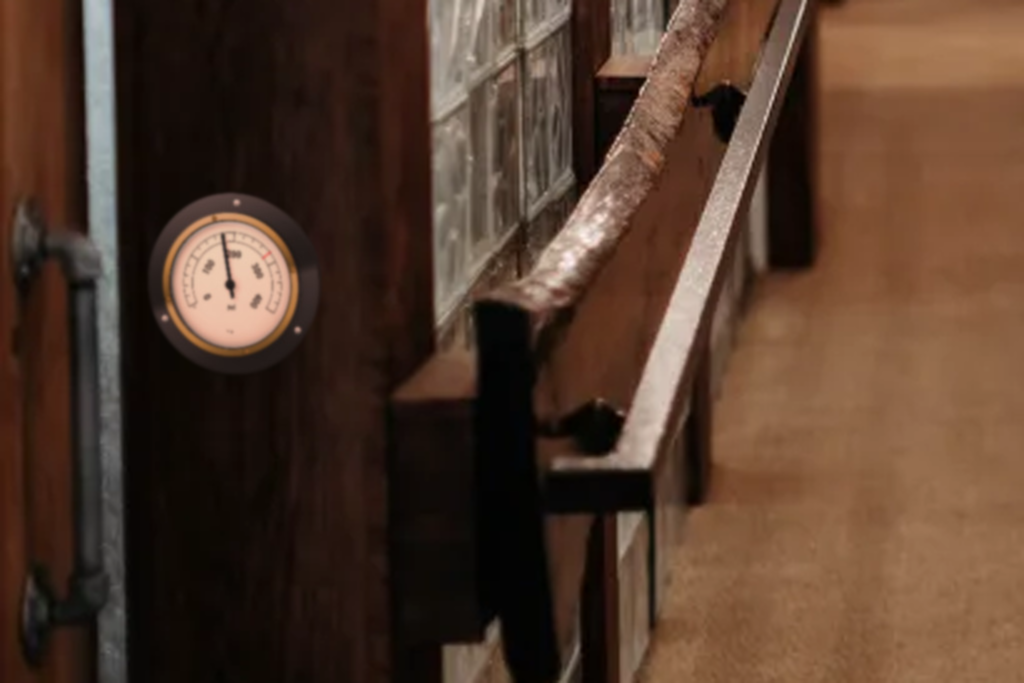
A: psi 180
